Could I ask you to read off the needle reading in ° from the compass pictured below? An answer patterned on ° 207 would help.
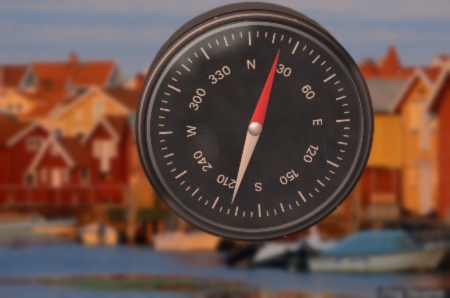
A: ° 20
